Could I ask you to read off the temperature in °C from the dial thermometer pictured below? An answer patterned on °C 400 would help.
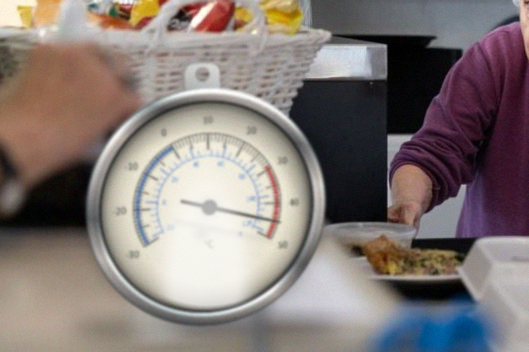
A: °C 45
